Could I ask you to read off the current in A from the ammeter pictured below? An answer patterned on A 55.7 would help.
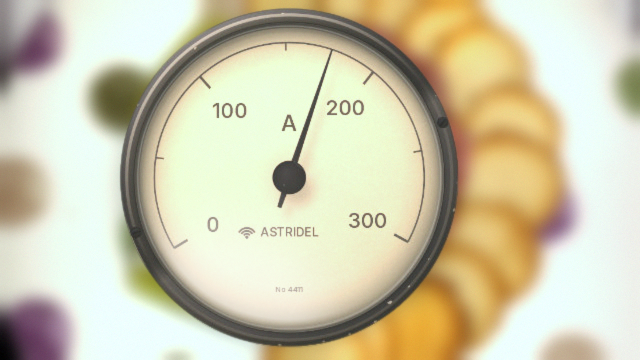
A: A 175
